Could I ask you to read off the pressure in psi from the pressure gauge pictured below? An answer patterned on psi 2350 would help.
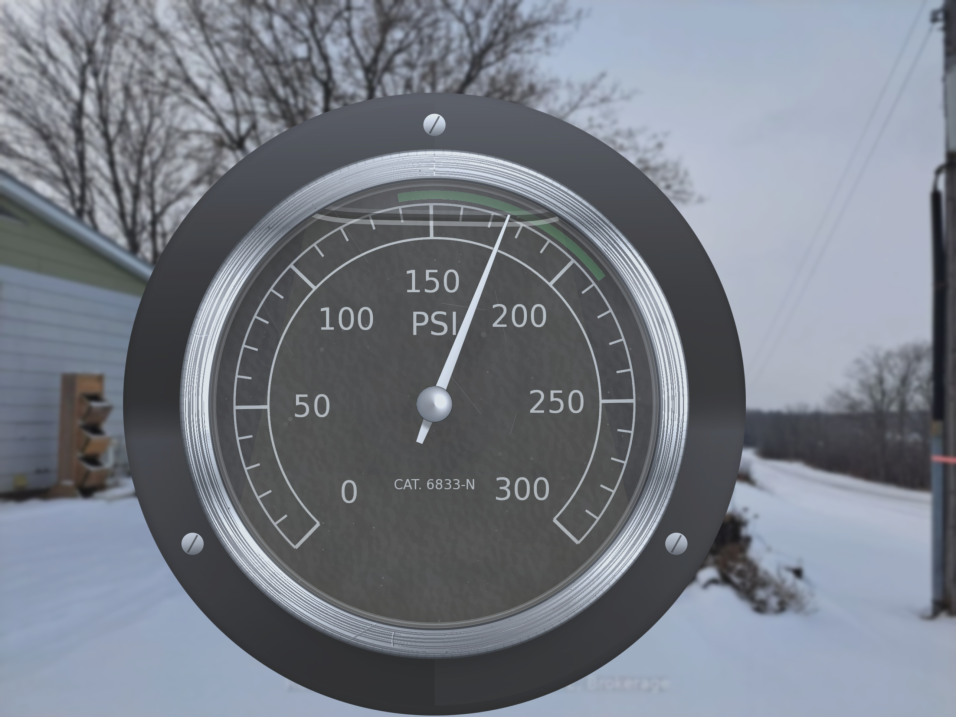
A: psi 175
